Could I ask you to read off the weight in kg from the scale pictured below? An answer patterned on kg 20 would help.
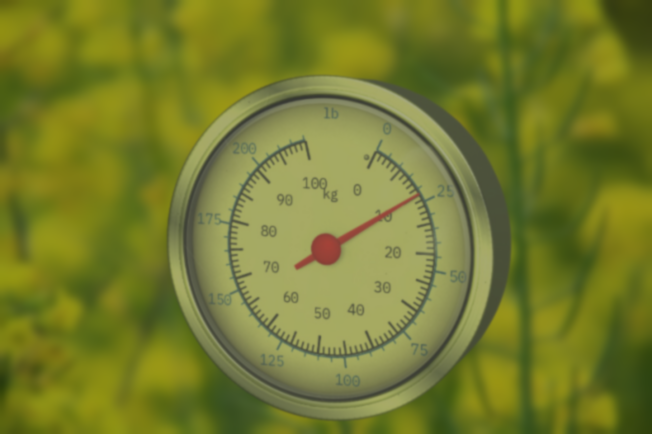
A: kg 10
